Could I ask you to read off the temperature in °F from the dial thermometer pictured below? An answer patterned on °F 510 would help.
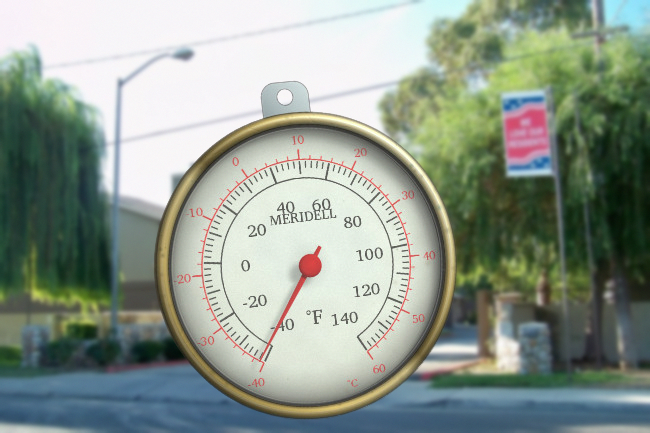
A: °F -38
